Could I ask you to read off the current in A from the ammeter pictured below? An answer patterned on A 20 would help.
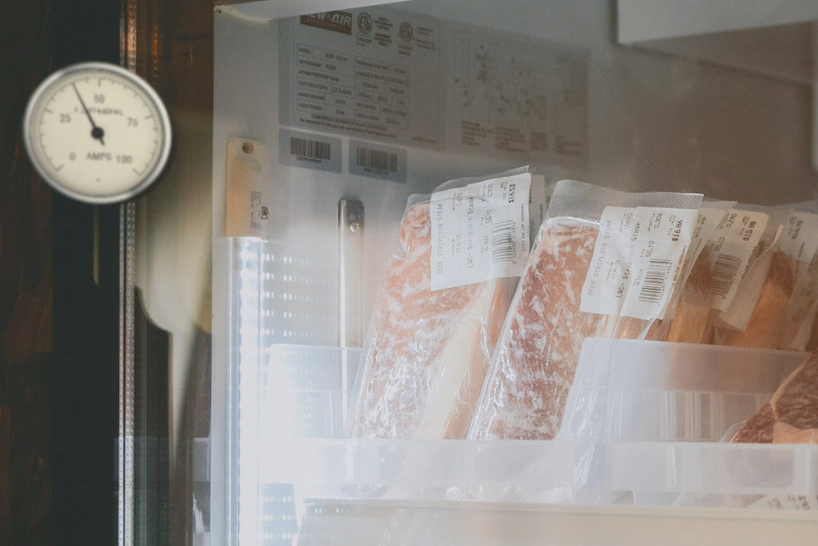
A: A 40
